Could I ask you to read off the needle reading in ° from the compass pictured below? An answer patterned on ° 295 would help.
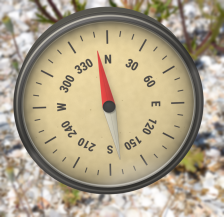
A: ° 350
